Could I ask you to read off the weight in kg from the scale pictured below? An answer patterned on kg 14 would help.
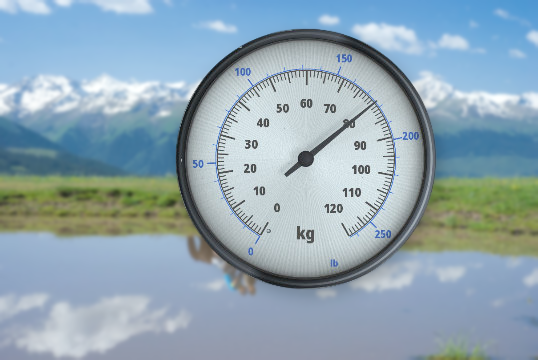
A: kg 80
